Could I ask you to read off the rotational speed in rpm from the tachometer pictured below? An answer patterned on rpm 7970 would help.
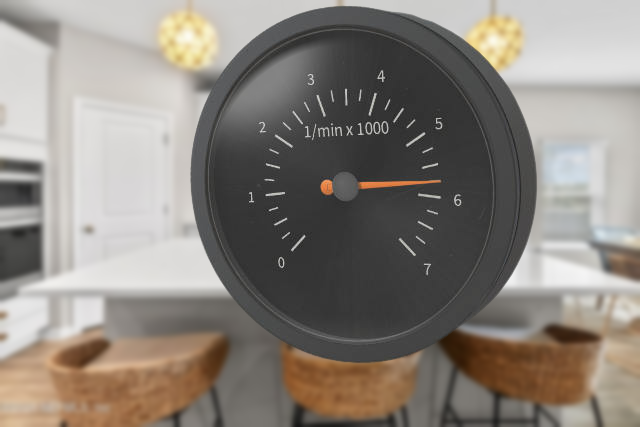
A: rpm 5750
